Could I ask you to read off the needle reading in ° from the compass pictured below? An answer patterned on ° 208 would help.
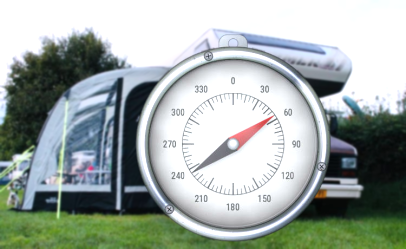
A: ° 55
